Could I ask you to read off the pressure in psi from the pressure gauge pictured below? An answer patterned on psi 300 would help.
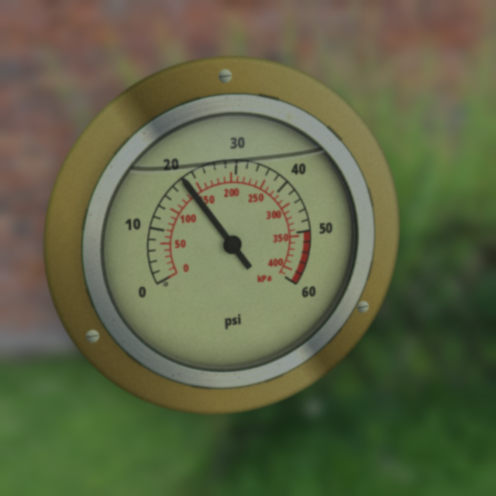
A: psi 20
